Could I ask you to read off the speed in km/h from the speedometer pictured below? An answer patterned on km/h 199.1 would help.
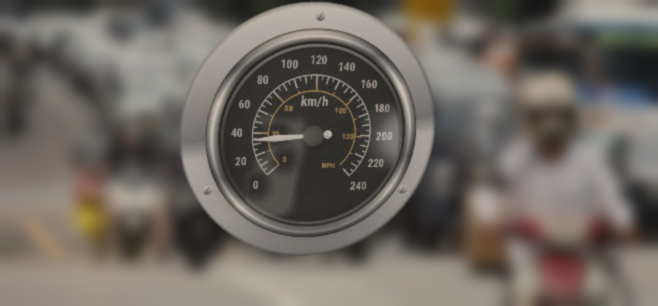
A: km/h 35
